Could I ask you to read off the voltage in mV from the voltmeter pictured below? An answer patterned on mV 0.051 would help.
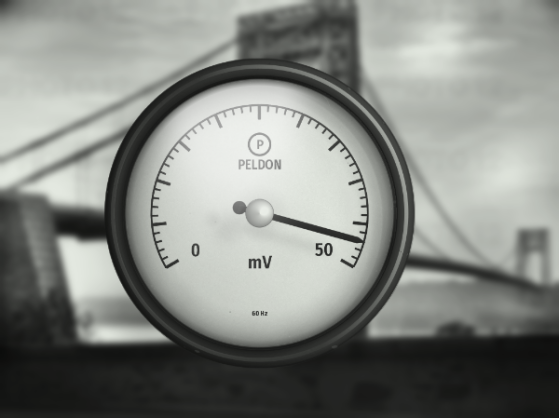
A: mV 47
